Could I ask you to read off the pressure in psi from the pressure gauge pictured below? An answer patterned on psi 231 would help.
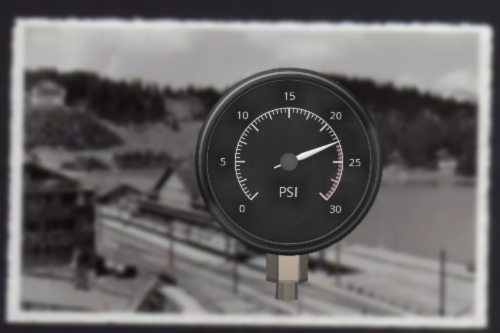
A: psi 22.5
